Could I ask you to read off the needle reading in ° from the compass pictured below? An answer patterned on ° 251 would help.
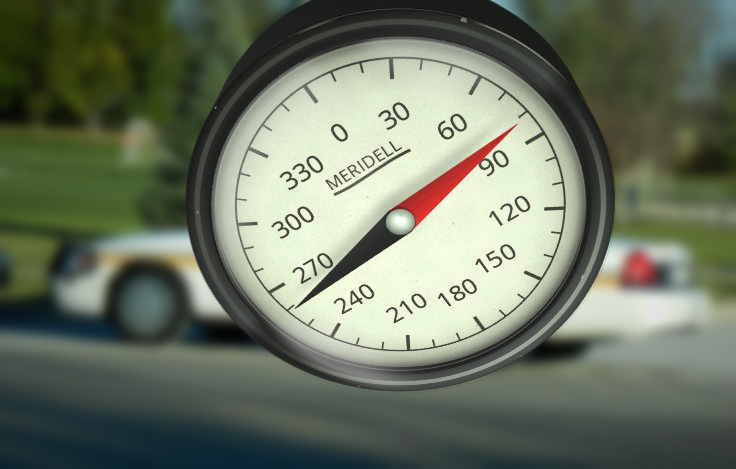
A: ° 80
